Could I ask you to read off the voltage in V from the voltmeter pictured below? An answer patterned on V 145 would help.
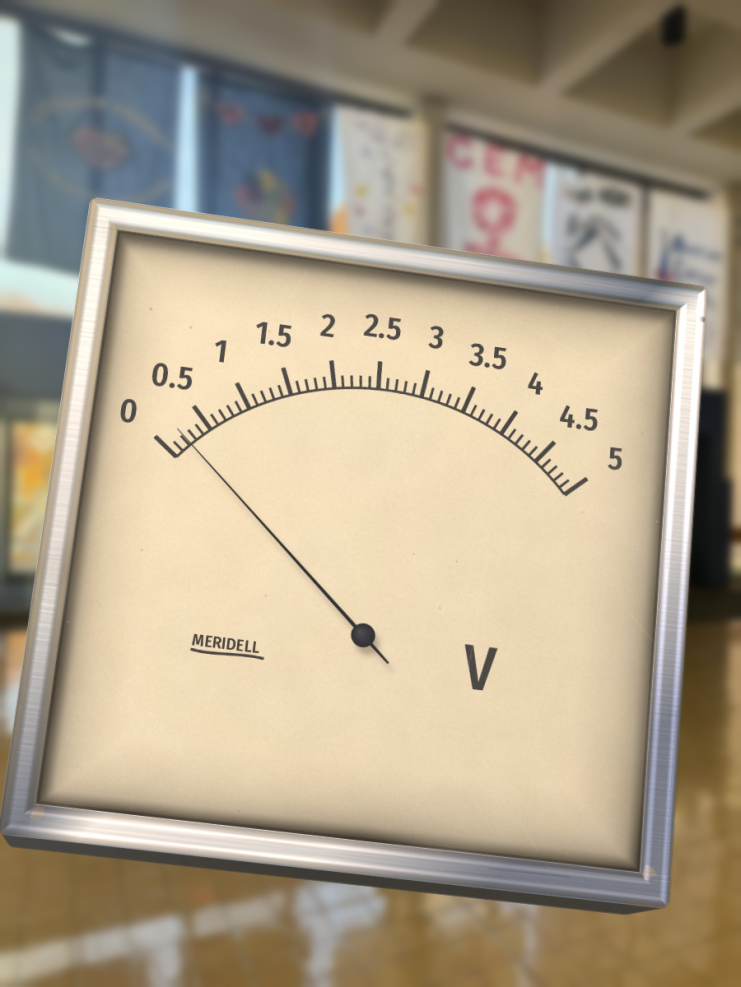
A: V 0.2
